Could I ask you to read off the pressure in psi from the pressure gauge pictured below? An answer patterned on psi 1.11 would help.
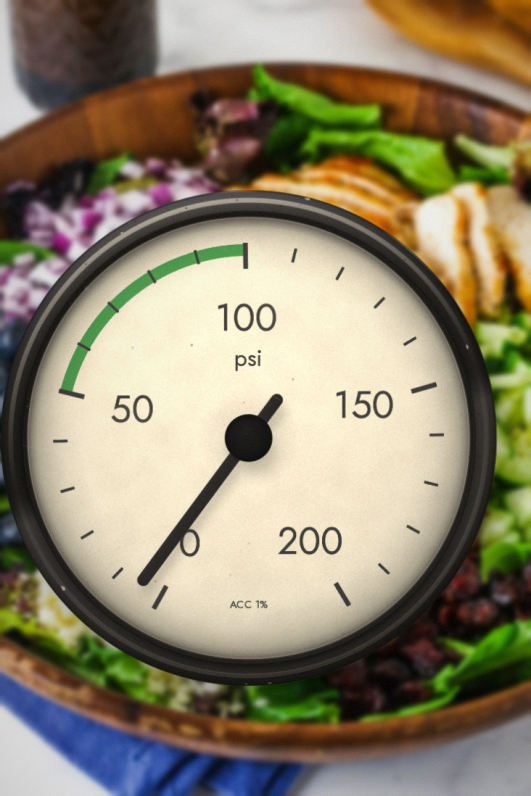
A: psi 5
